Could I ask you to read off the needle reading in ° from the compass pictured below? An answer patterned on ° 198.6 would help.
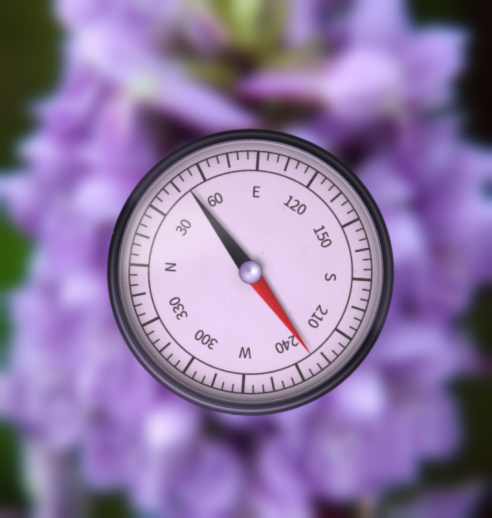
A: ° 230
